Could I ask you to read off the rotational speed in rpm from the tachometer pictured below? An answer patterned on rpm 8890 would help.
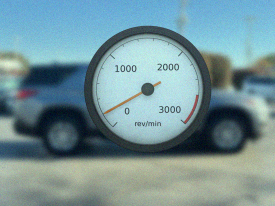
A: rpm 200
